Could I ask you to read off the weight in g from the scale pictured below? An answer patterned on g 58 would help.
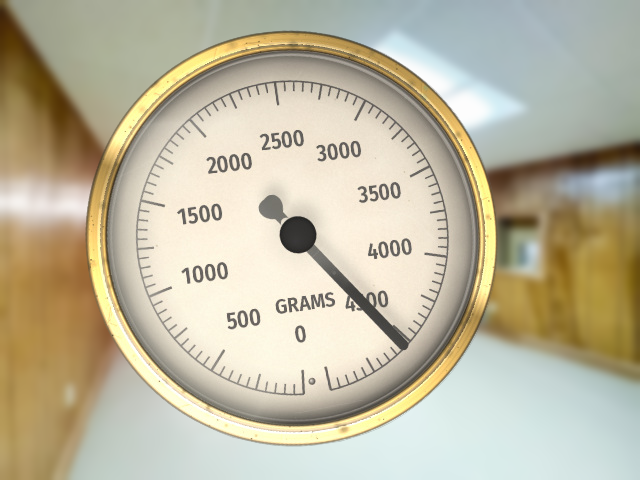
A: g 4550
